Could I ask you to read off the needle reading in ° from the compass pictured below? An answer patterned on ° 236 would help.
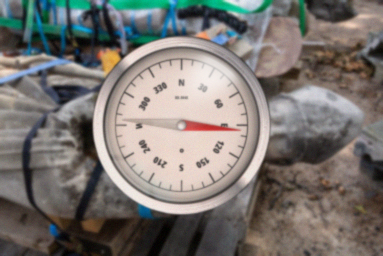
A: ° 95
